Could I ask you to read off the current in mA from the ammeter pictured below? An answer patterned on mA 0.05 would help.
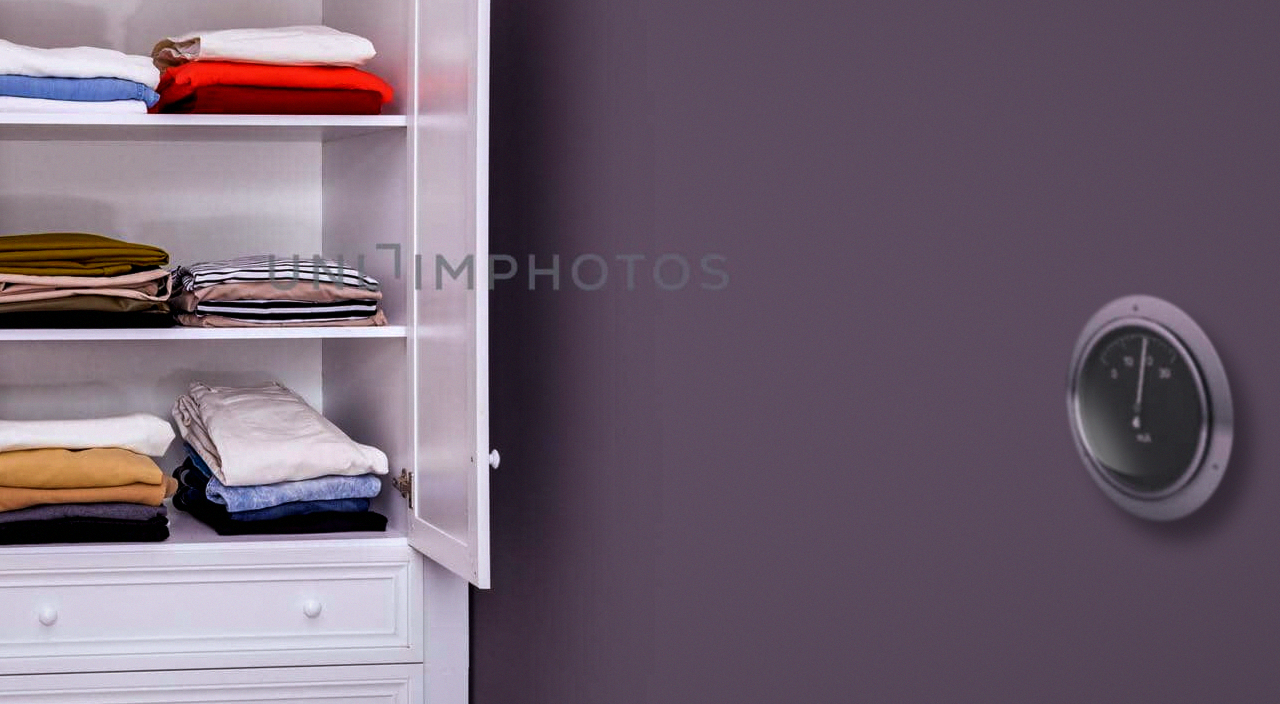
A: mA 20
